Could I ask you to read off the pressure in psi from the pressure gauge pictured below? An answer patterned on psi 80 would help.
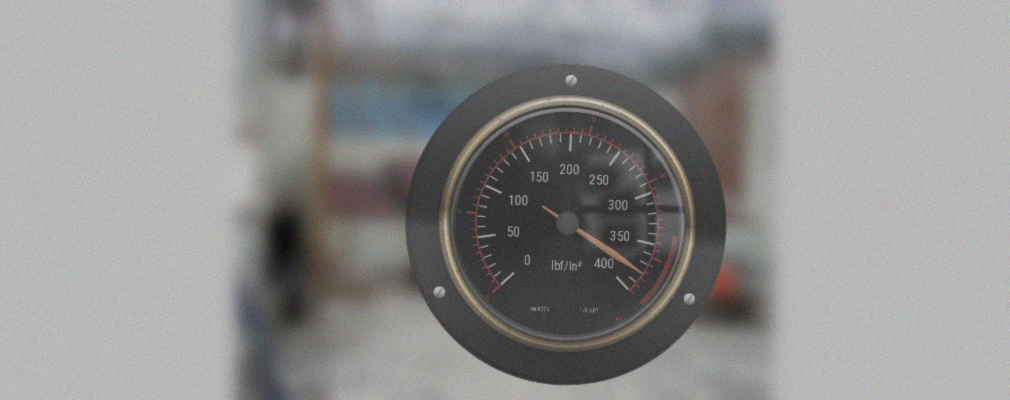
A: psi 380
